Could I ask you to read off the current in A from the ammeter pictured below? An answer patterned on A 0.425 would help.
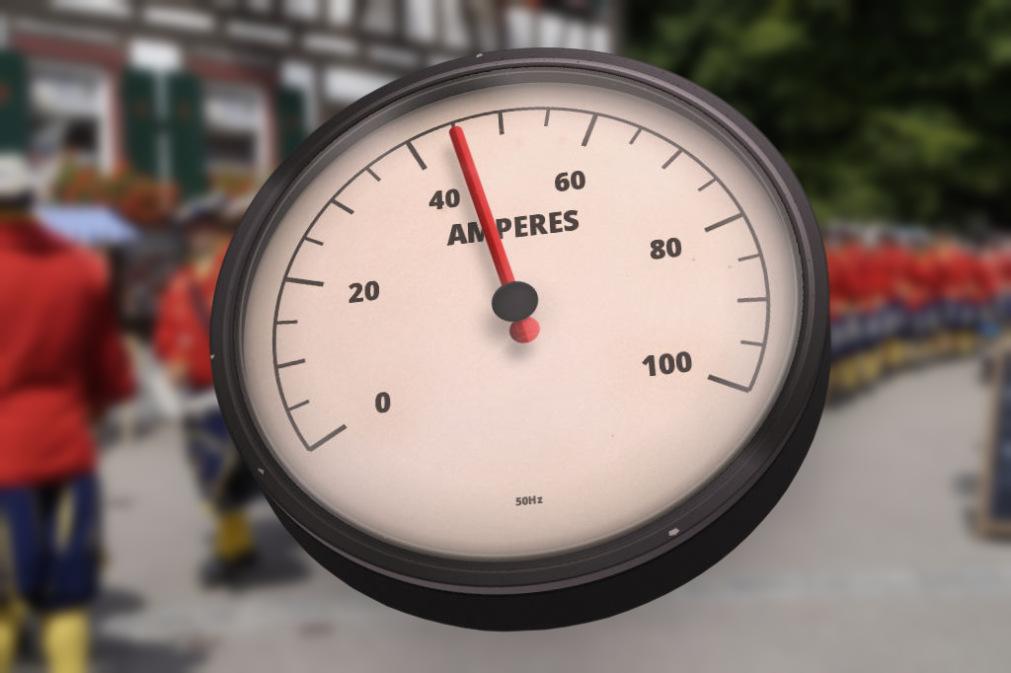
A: A 45
